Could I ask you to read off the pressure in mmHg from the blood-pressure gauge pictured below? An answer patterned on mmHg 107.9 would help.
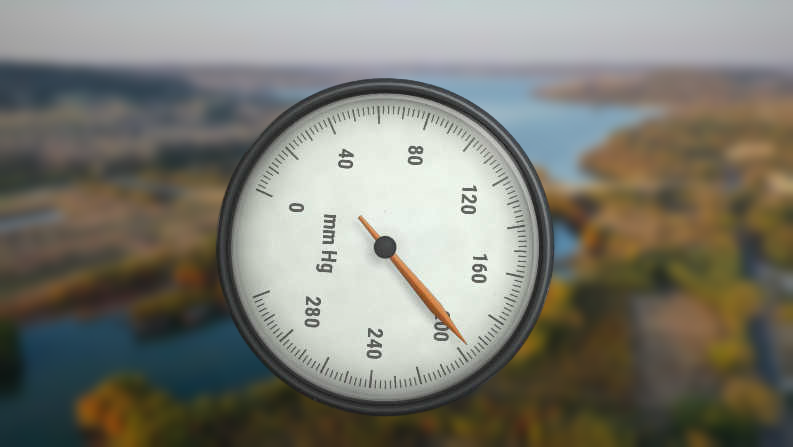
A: mmHg 196
